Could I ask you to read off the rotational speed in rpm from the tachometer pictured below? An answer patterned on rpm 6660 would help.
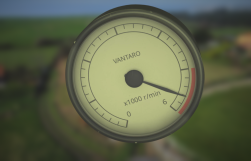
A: rpm 5600
